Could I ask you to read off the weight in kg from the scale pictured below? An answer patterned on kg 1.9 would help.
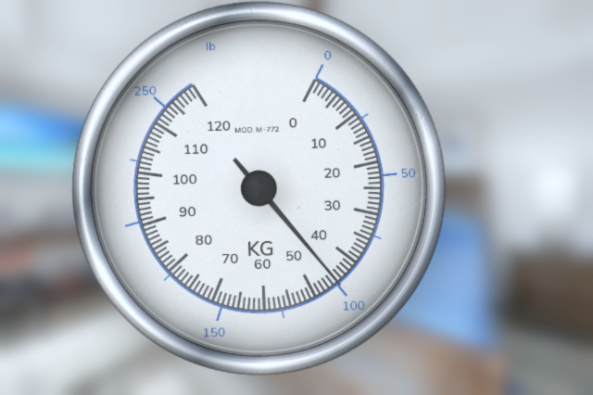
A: kg 45
